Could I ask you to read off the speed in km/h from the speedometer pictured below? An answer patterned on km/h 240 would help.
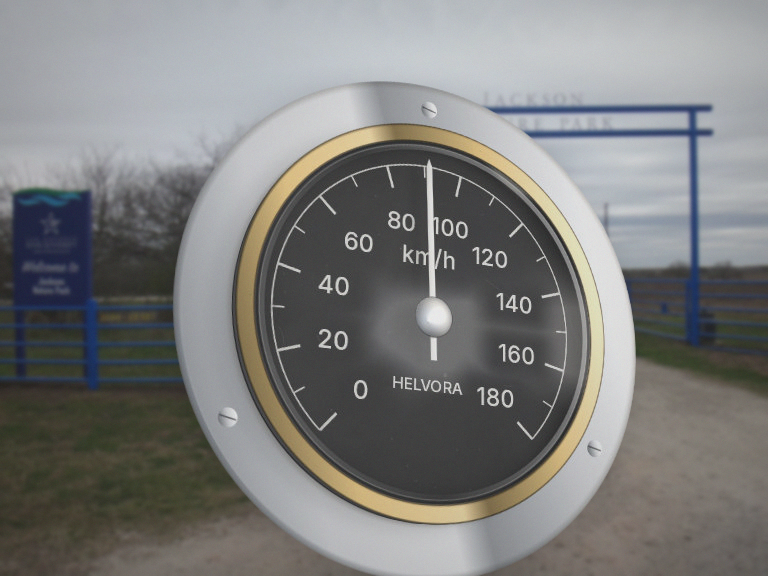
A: km/h 90
